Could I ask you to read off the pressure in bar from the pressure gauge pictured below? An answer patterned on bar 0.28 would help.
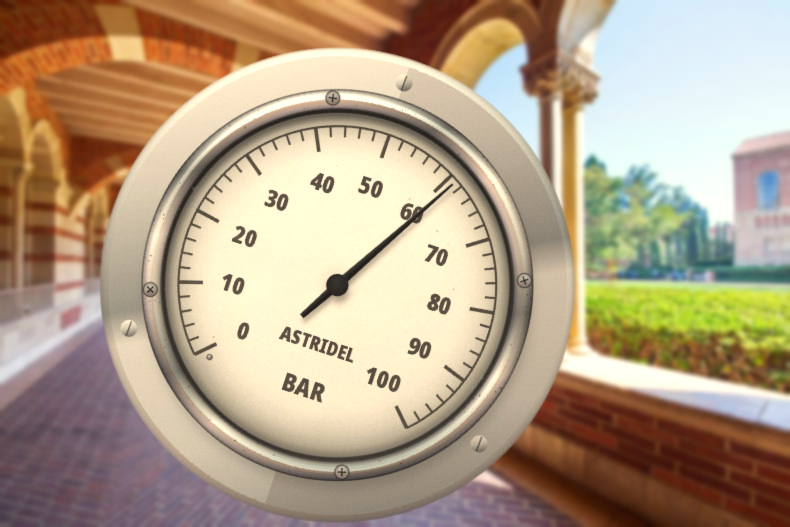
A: bar 61
